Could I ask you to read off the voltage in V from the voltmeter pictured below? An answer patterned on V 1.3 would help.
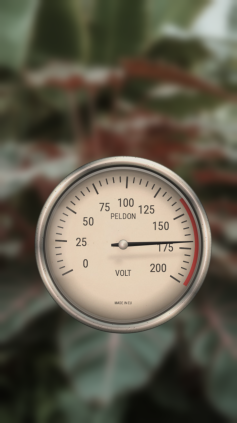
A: V 170
